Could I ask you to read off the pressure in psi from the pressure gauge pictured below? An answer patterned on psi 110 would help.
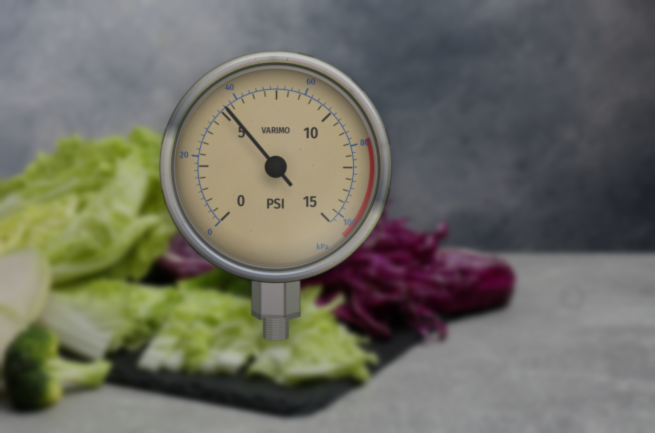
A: psi 5.25
